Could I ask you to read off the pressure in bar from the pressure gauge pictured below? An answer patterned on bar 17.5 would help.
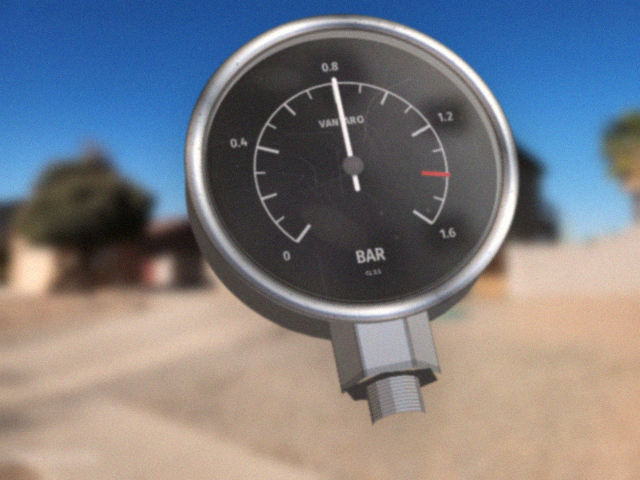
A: bar 0.8
